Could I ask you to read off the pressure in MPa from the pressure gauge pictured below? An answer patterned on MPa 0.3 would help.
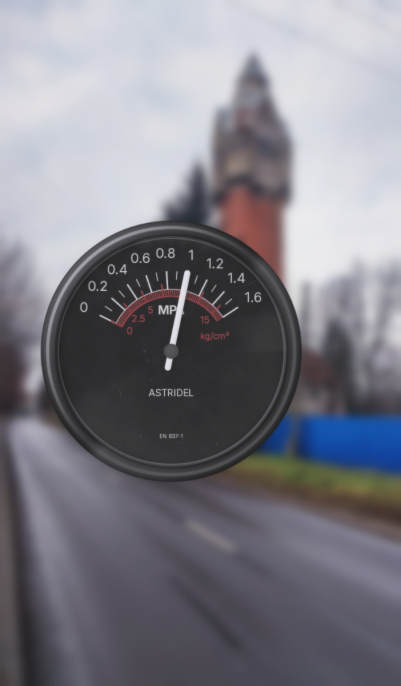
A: MPa 1
